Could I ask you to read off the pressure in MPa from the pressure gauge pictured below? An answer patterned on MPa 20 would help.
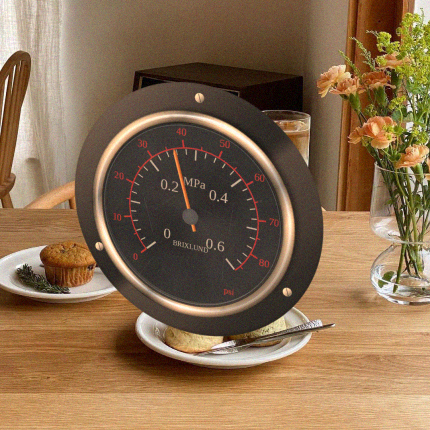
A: MPa 0.26
